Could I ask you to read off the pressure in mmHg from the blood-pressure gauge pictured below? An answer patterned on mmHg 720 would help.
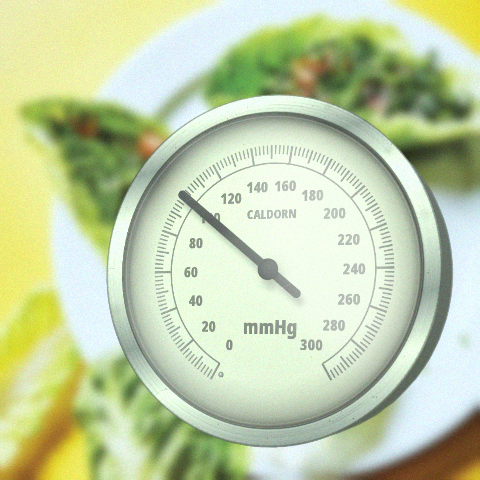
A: mmHg 100
